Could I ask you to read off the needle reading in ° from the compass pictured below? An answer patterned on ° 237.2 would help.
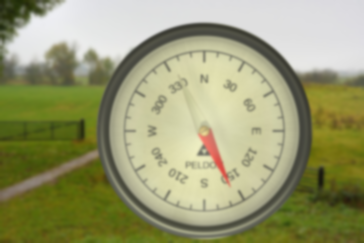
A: ° 155
